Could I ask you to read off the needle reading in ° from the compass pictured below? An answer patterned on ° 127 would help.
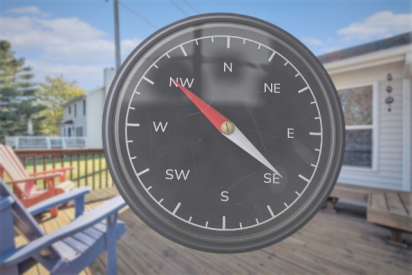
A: ° 310
